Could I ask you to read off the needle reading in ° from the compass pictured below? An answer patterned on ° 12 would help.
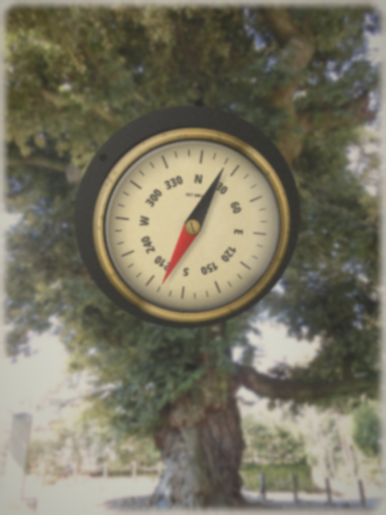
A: ° 200
